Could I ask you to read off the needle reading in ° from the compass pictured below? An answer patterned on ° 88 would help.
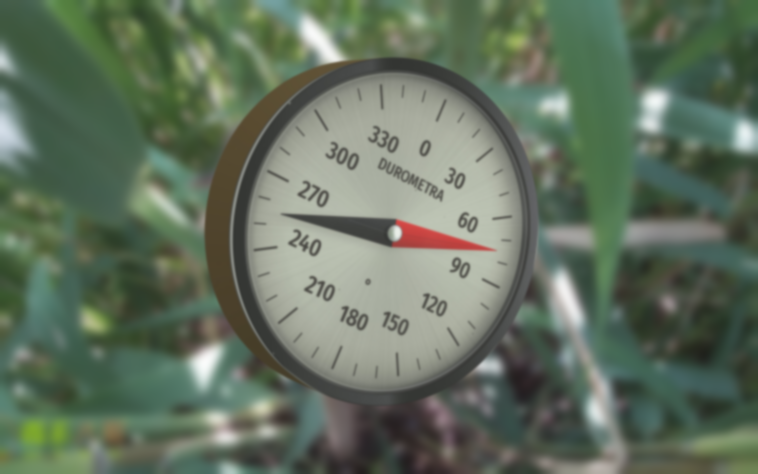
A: ° 75
